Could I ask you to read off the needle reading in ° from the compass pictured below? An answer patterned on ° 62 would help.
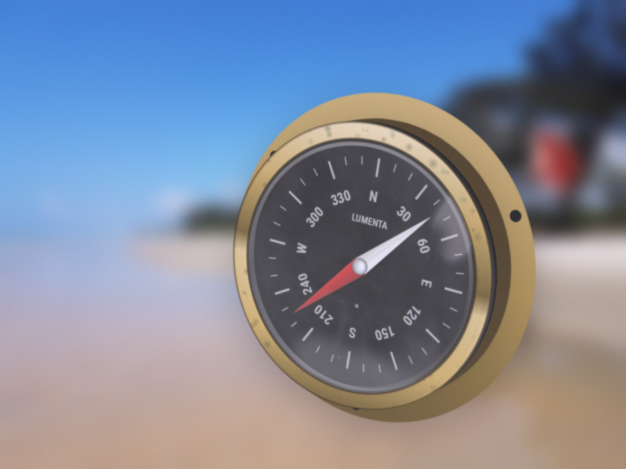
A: ° 225
